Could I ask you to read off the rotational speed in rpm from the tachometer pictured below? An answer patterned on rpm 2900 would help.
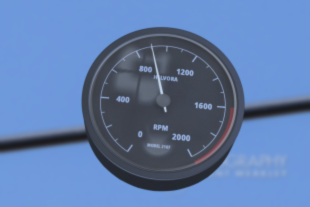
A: rpm 900
